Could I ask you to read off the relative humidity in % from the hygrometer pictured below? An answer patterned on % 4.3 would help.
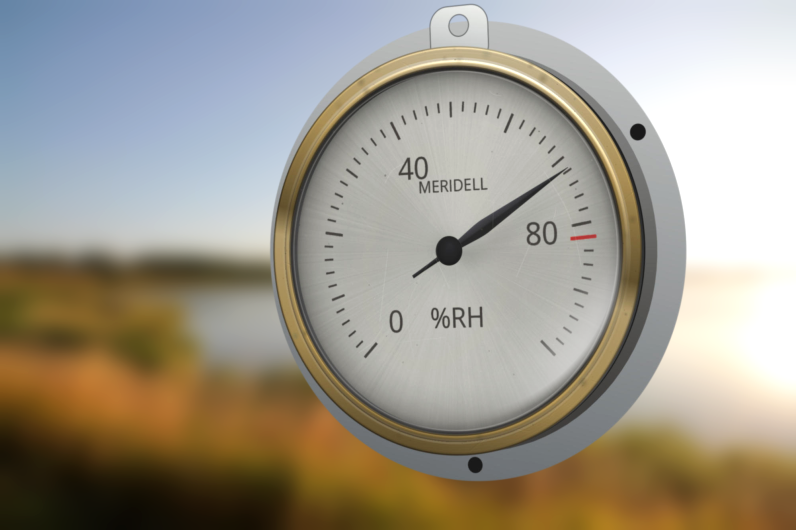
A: % 72
